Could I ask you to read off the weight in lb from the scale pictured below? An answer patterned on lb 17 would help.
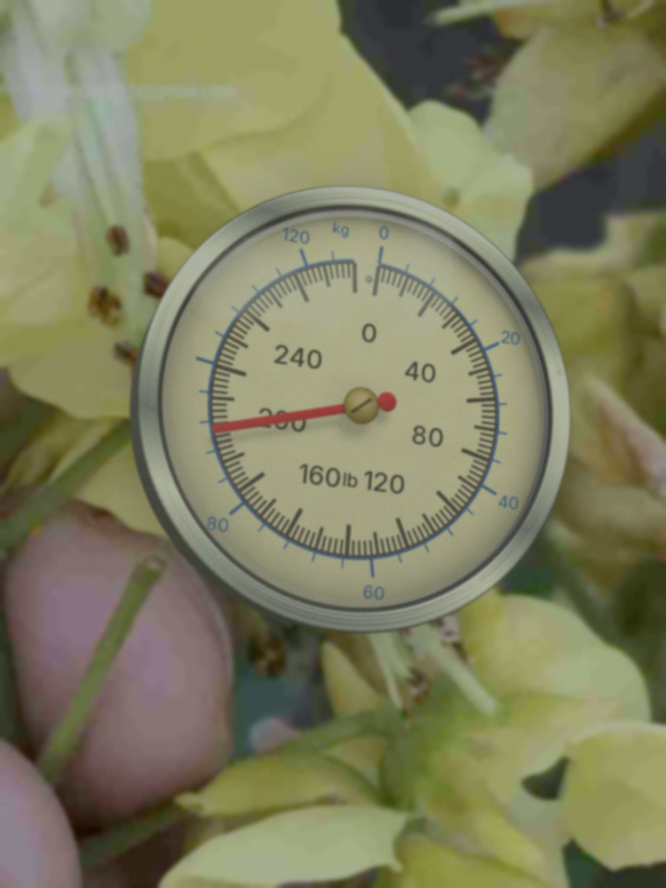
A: lb 200
